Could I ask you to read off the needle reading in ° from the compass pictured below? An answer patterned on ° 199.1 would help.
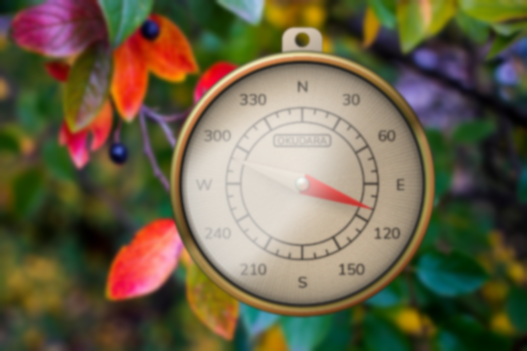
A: ° 110
